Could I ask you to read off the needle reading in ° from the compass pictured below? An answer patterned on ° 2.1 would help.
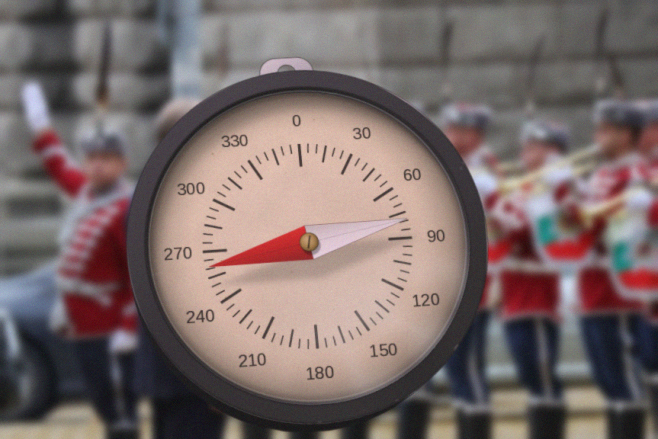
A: ° 260
